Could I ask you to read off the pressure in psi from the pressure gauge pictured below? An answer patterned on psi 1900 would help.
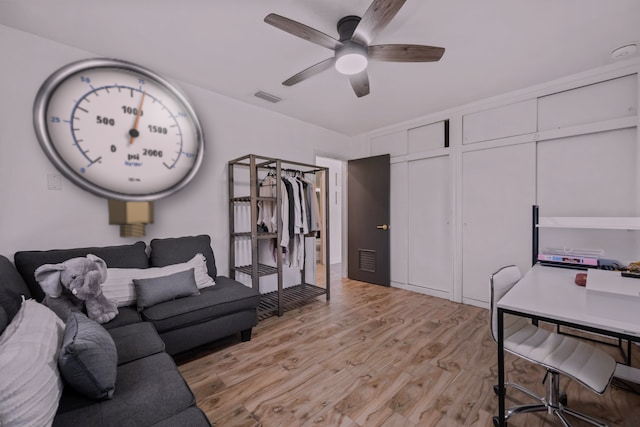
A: psi 1100
